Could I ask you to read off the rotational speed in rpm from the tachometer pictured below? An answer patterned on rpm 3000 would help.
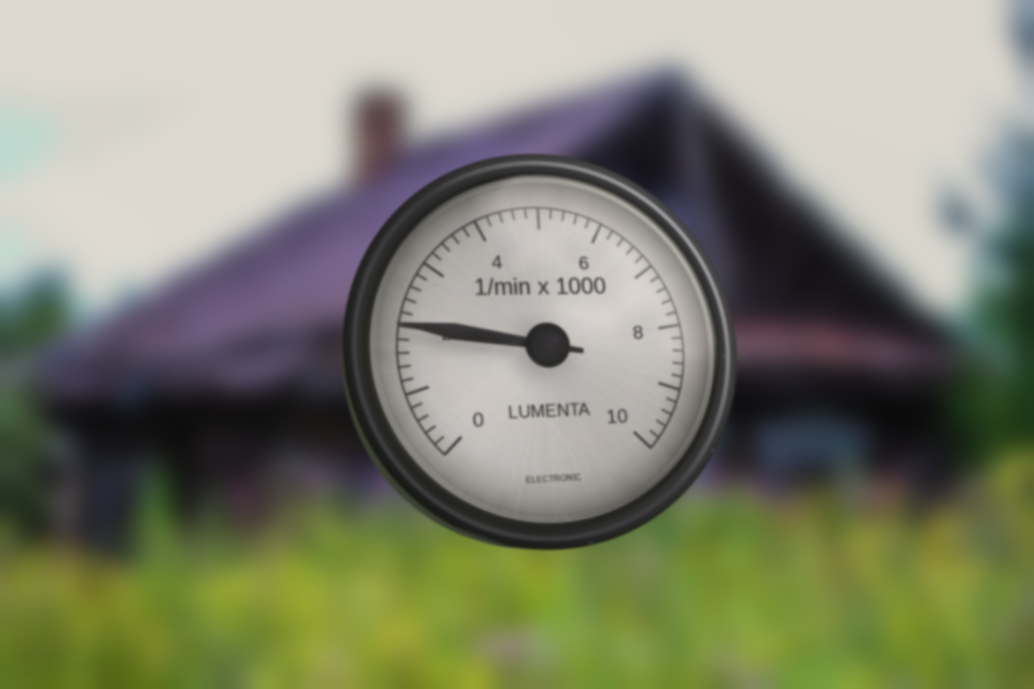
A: rpm 2000
